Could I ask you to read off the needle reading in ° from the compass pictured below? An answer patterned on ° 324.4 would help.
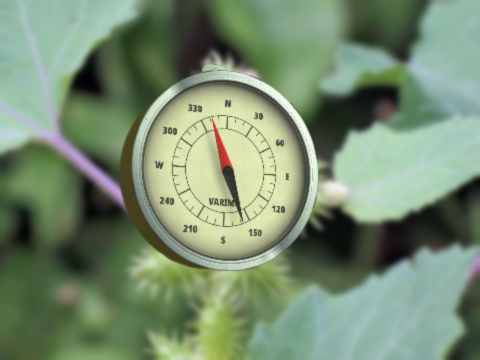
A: ° 340
